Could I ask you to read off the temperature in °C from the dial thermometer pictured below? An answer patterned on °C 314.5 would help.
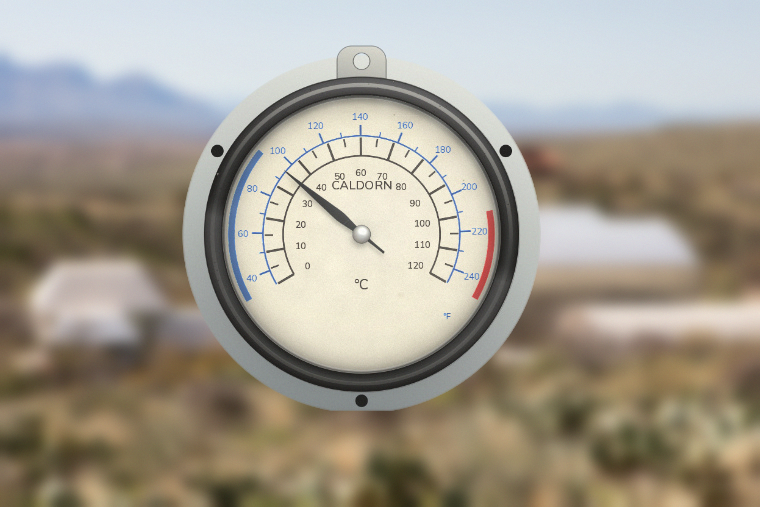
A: °C 35
